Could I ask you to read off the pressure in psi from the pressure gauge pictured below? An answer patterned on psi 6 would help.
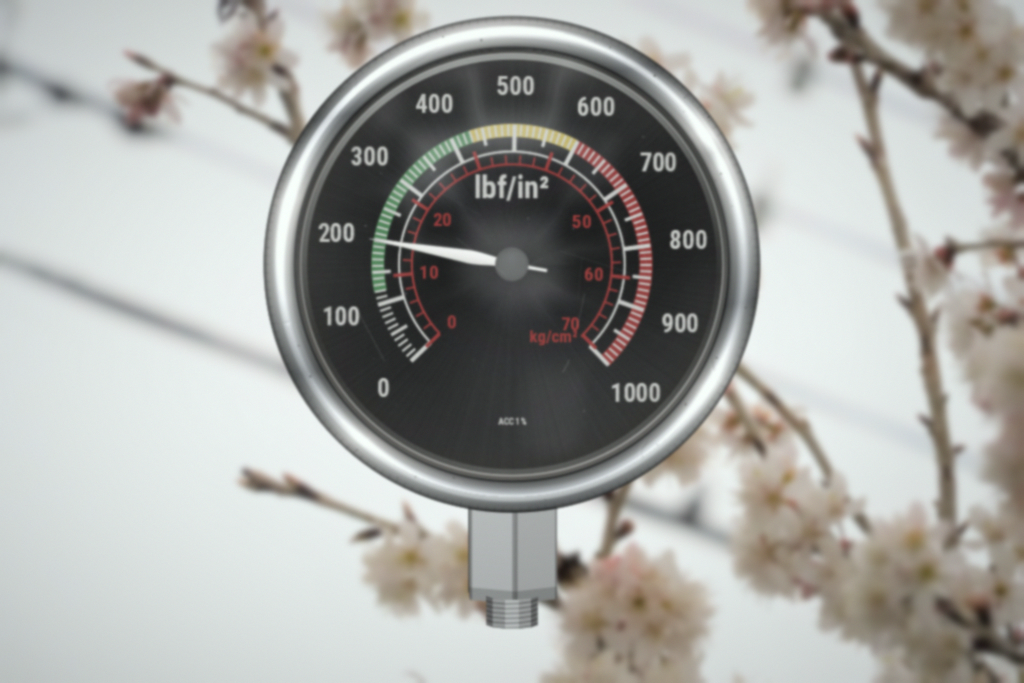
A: psi 200
